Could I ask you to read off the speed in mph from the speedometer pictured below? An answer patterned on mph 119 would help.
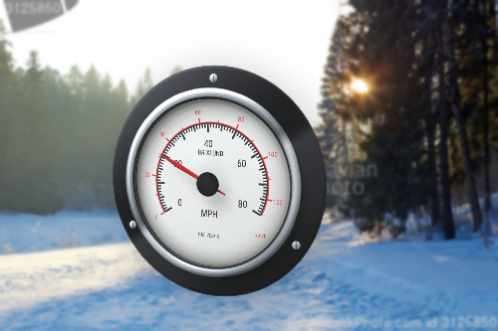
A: mph 20
